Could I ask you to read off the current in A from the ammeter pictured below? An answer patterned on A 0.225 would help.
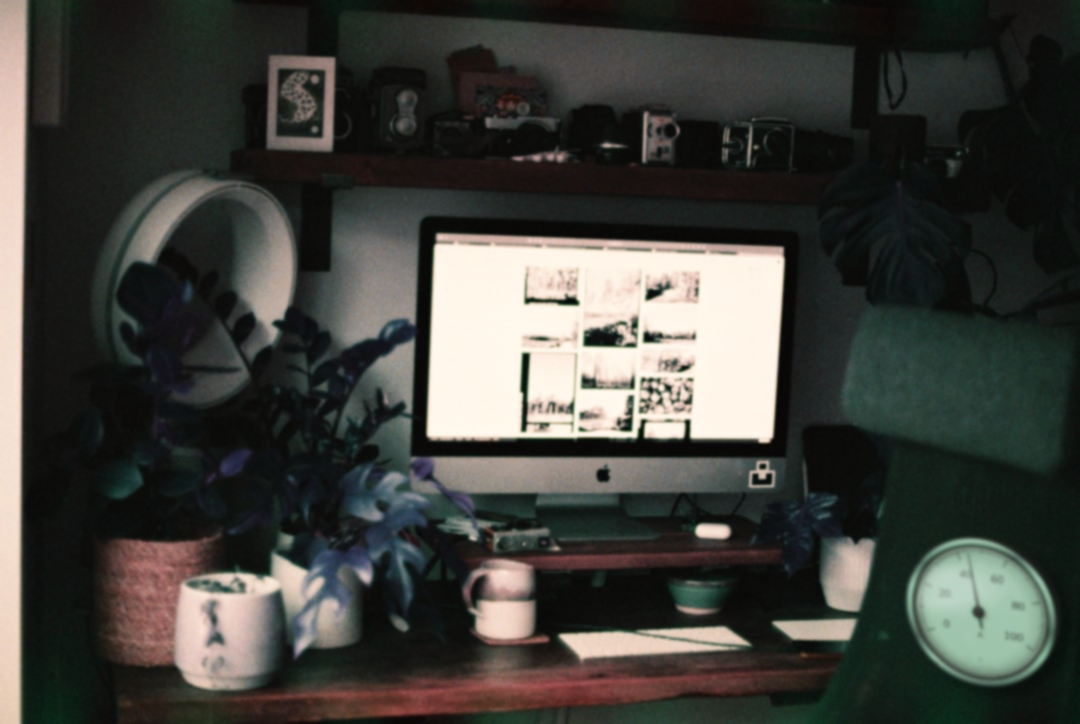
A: A 45
